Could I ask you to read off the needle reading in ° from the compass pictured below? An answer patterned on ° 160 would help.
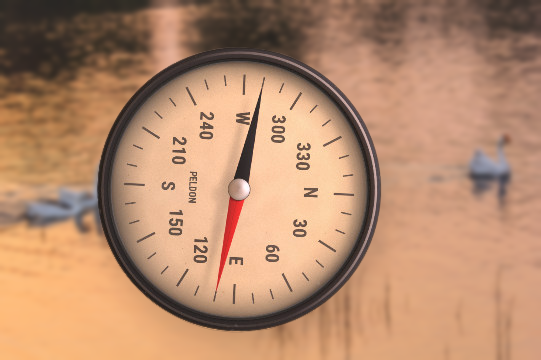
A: ° 100
